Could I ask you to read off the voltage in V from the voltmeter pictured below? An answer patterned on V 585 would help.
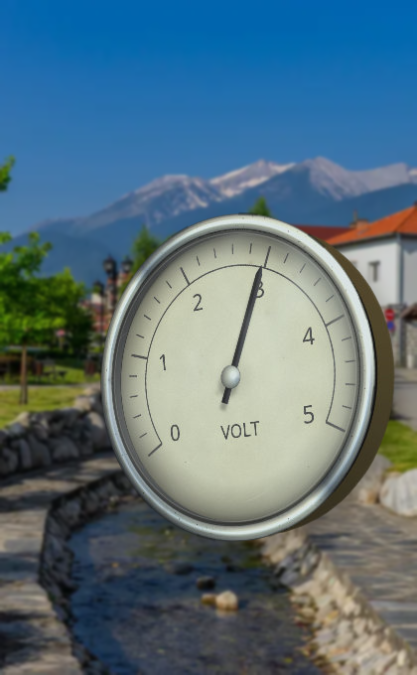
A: V 3
